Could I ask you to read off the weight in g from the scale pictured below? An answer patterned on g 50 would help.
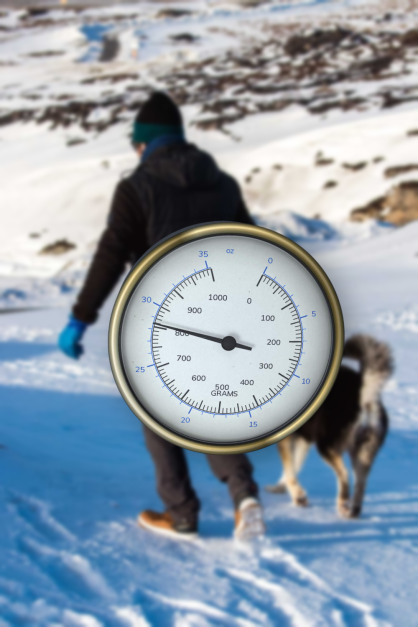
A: g 810
